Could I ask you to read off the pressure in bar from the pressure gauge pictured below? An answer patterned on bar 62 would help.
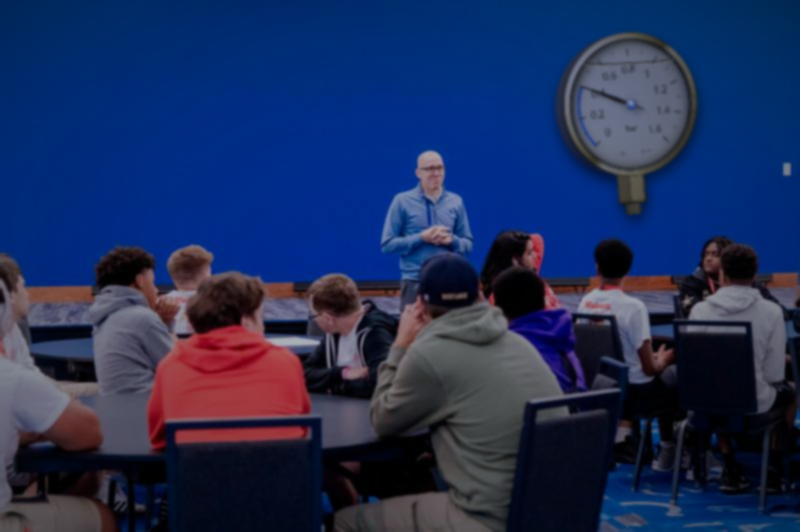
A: bar 0.4
